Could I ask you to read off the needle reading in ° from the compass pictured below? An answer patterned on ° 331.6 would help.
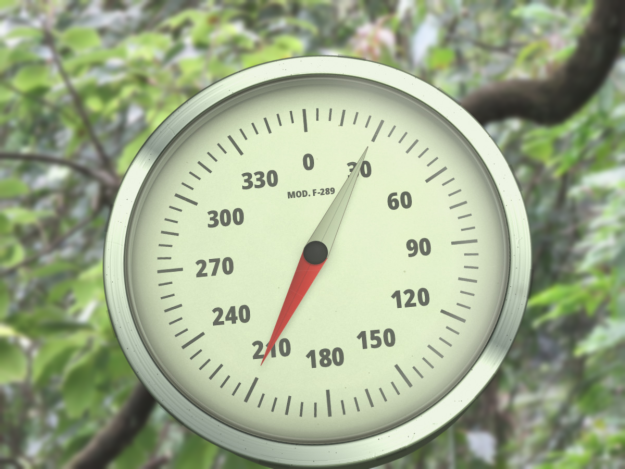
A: ° 210
